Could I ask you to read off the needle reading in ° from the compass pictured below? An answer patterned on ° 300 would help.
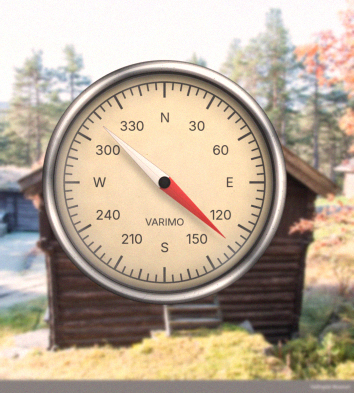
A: ° 132.5
